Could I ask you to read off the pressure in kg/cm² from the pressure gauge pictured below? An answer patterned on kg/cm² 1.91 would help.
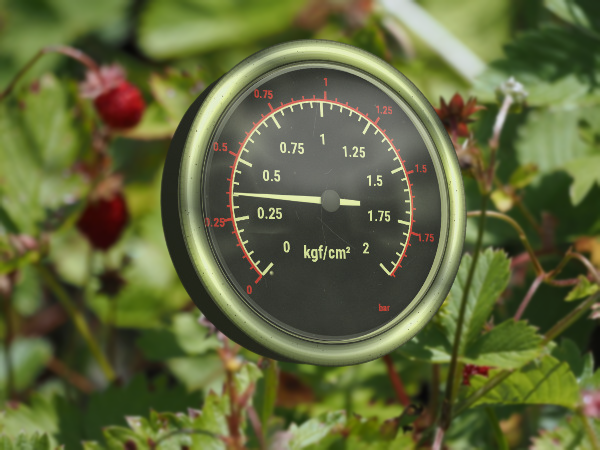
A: kg/cm² 0.35
